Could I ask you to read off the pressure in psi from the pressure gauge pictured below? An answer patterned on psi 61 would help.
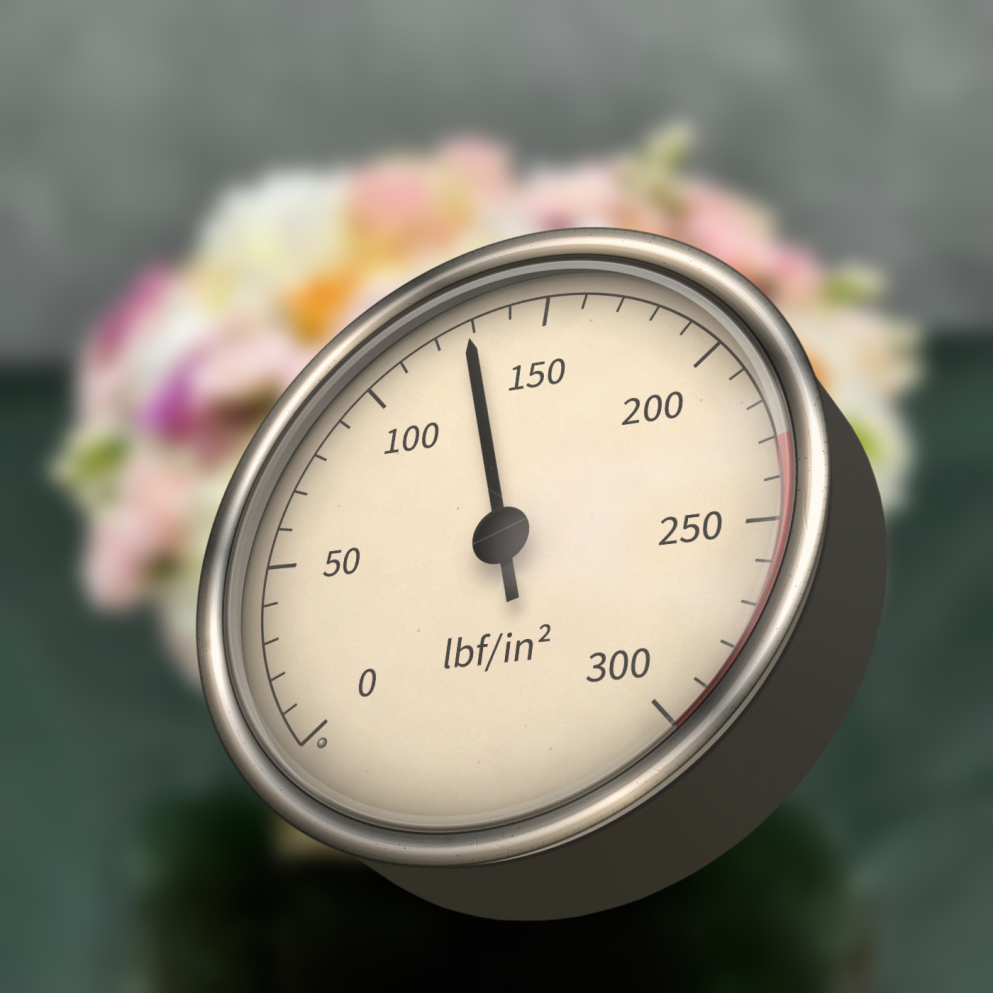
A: psi 130
